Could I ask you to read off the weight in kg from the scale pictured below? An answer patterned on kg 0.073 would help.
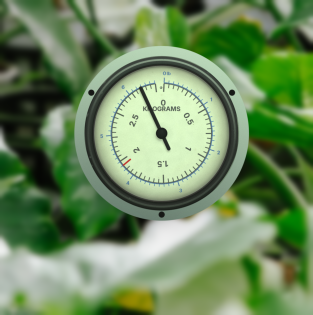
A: kg 2.85
